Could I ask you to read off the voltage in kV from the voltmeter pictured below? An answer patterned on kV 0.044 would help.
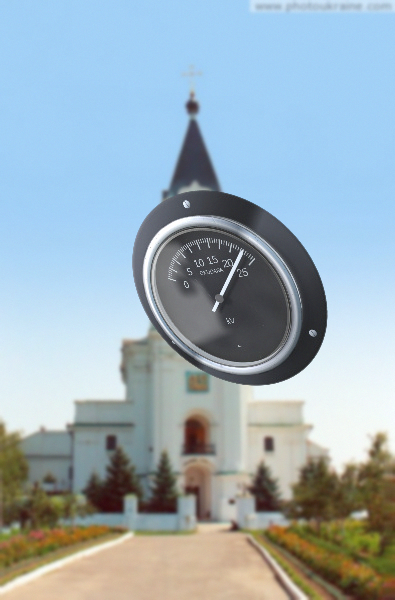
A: kV 22.5
